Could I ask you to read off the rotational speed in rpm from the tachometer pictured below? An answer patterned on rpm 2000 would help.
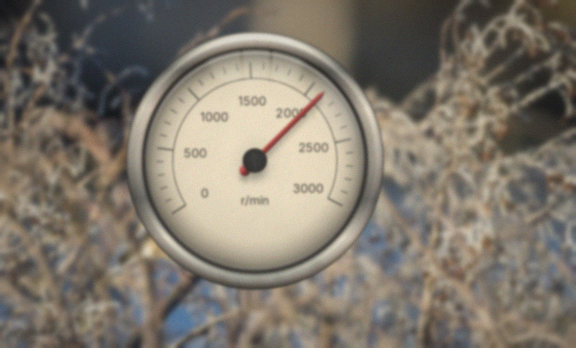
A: rpm 2100
